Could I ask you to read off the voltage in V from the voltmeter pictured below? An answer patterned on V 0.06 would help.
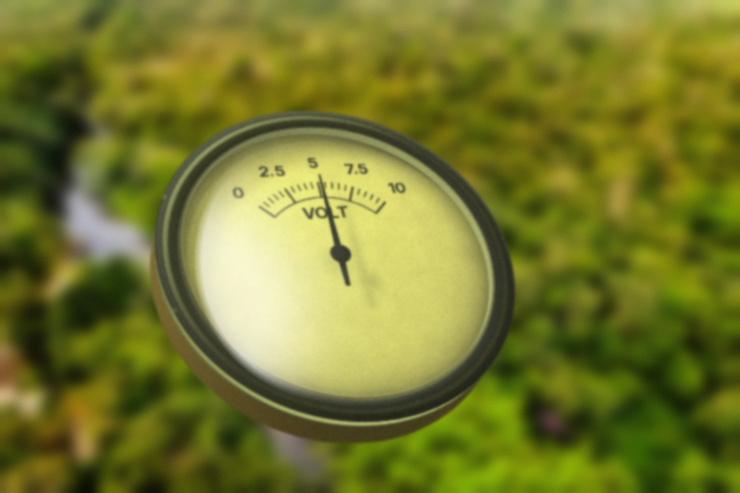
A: V 5
